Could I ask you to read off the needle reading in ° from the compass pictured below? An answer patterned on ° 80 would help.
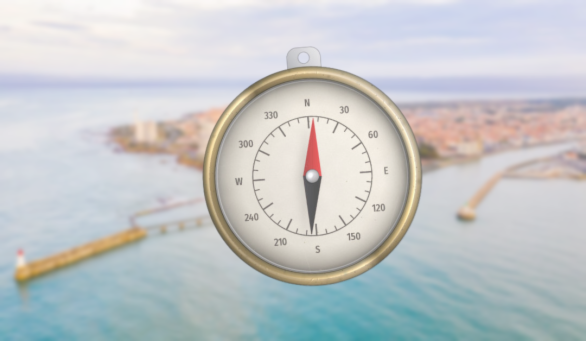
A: ° 5
